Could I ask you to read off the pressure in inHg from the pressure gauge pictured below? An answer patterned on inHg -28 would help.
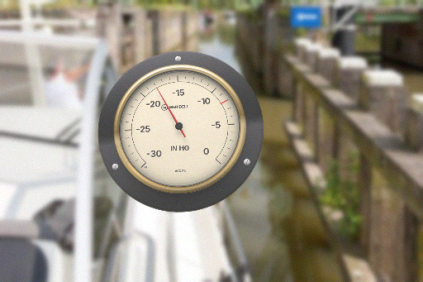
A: inHg -18
